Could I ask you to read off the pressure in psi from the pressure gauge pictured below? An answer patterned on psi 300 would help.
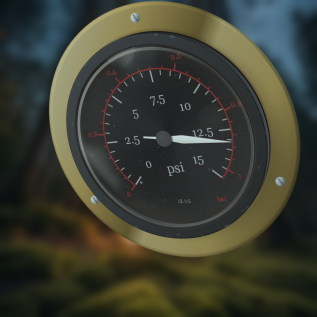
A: psi 13
